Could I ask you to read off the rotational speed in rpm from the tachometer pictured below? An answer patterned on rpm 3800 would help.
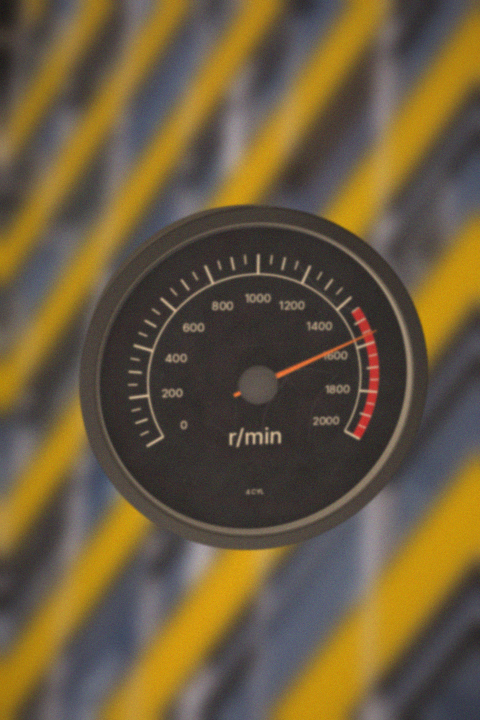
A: rpm 1550
